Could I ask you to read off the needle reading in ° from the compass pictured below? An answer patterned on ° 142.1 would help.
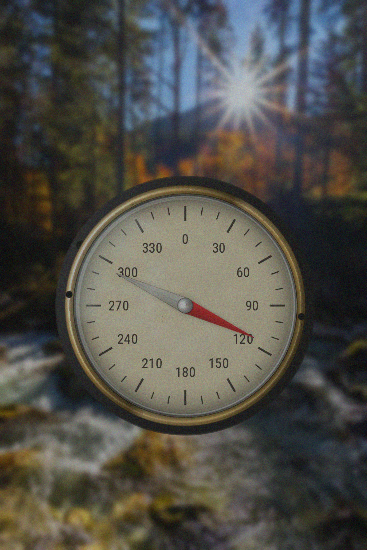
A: ° 115
